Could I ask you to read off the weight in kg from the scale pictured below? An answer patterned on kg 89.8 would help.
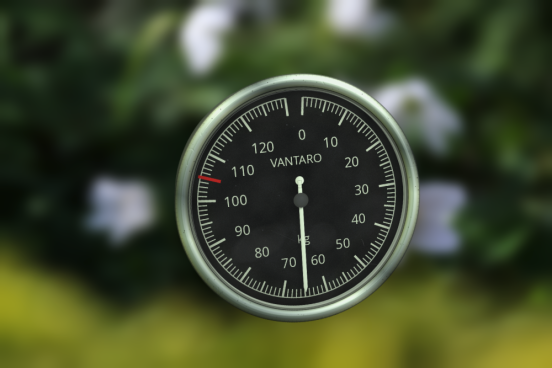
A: kg 65
